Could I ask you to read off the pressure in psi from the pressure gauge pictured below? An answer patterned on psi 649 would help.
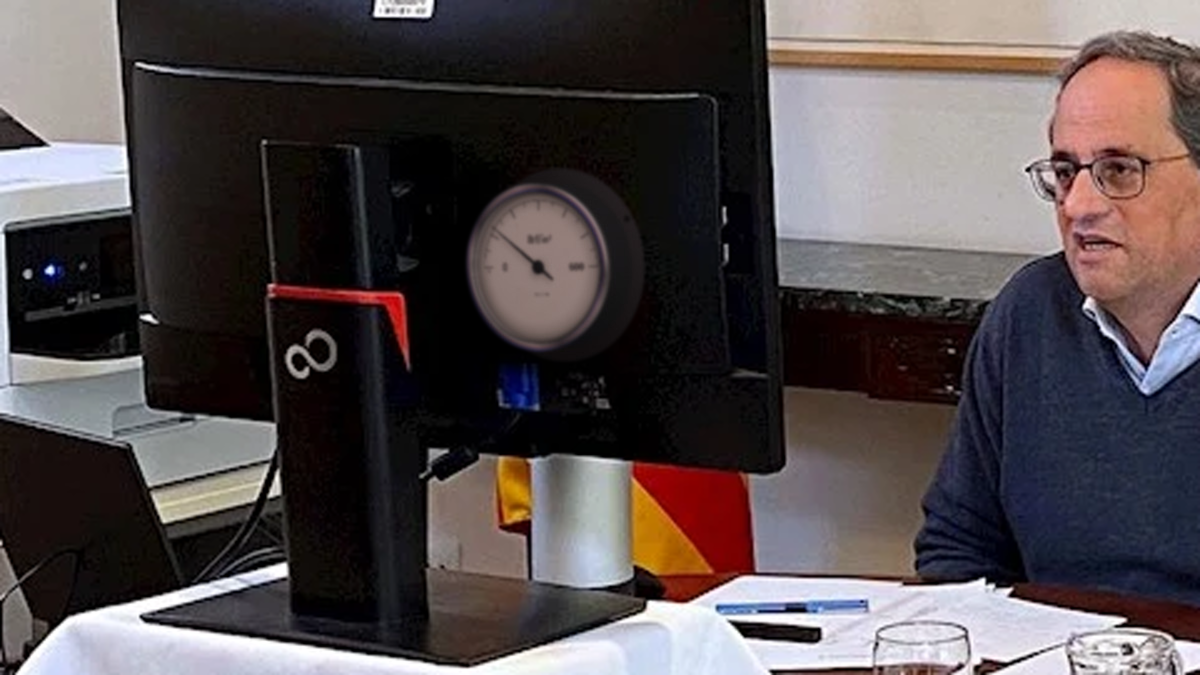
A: psi 125
